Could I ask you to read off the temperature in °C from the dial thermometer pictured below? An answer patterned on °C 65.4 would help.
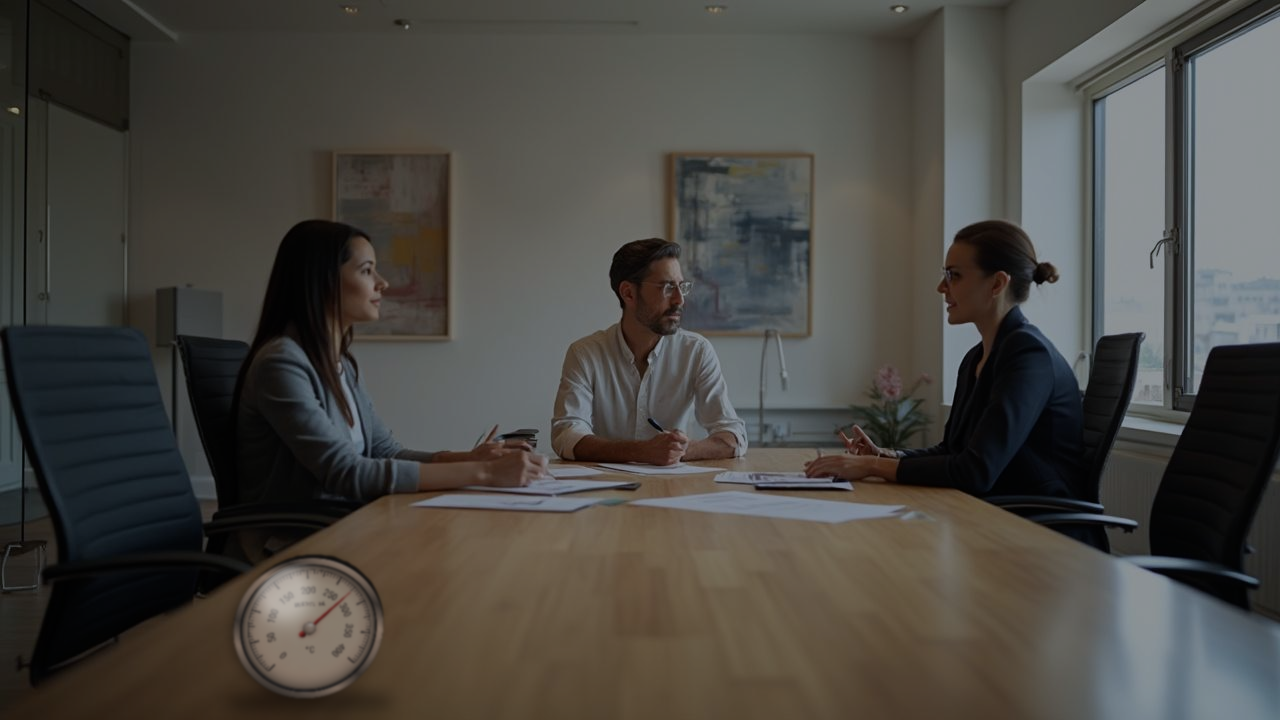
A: °C 275
